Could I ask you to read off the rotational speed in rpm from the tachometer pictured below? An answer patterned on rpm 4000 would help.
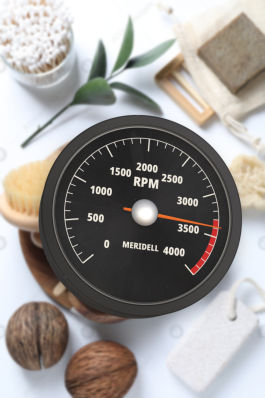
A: rpm 3400
